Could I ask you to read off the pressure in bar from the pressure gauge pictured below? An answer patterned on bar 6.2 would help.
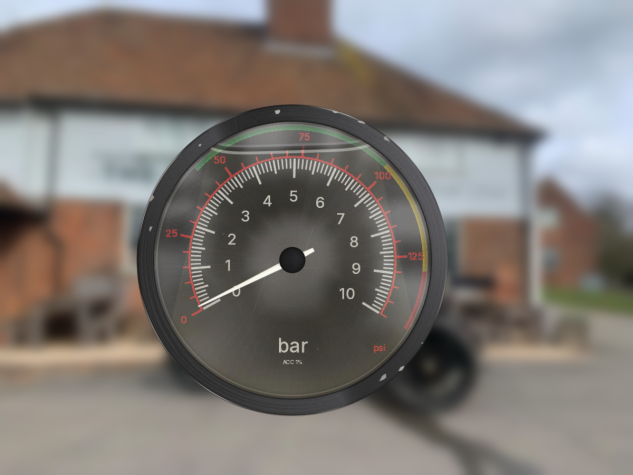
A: bar 0.1
